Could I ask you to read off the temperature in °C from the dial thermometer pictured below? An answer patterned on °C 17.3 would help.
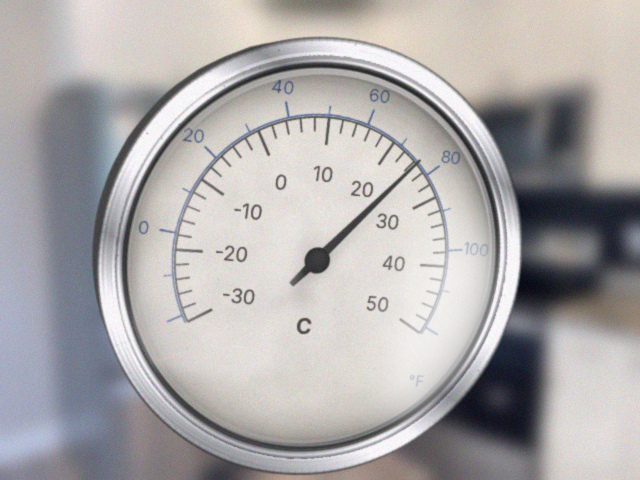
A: °C 24
